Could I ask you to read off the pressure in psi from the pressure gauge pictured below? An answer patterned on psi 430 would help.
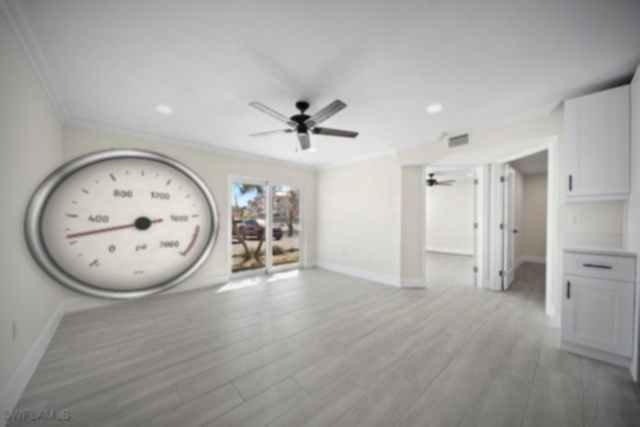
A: psi 250
